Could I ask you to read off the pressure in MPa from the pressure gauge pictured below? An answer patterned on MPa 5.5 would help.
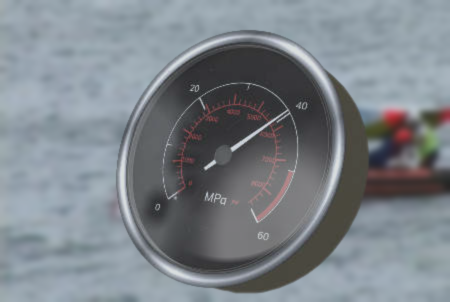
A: MPa 40
